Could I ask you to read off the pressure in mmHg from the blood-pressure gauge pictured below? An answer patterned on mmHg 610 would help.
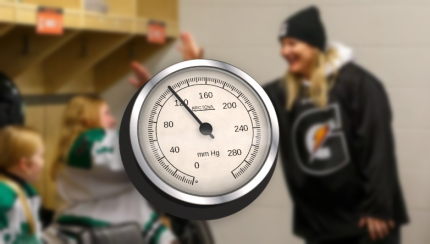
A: mmHg 120
